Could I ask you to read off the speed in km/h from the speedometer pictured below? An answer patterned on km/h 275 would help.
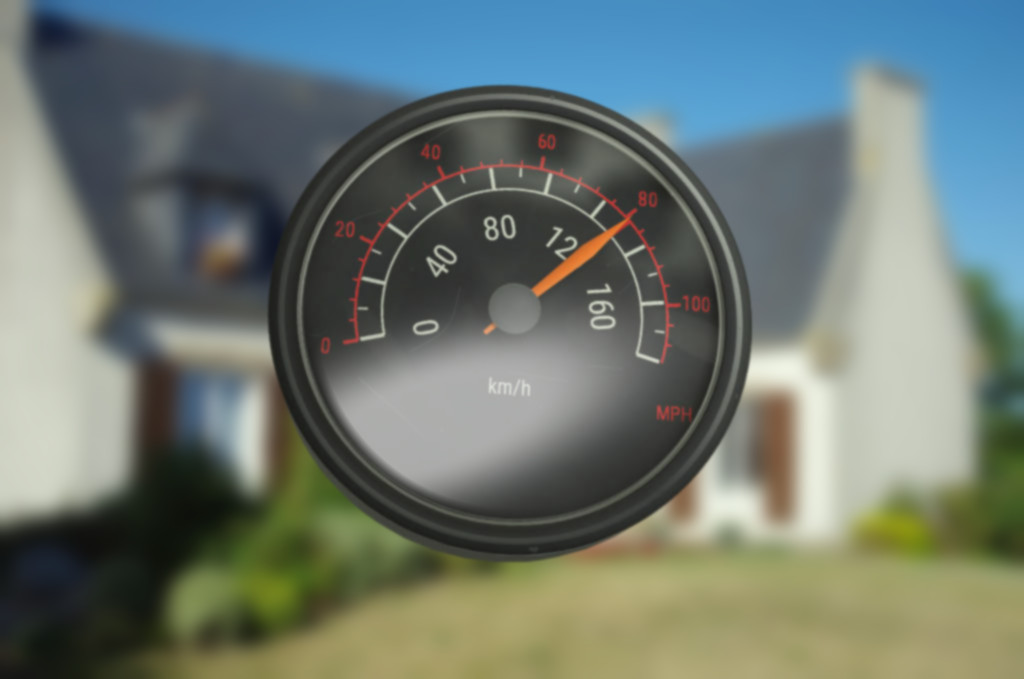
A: km/h 130
